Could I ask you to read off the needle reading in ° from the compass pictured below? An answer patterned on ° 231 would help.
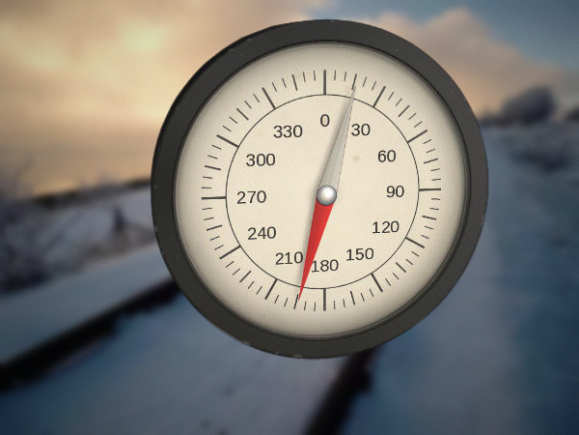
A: ° 195
